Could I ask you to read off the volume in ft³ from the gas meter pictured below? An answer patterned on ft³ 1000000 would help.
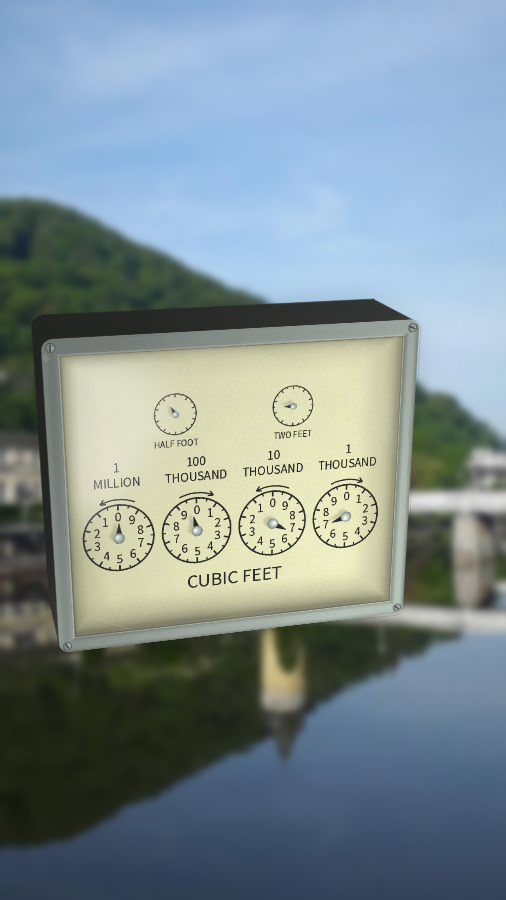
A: ft³ 996700
